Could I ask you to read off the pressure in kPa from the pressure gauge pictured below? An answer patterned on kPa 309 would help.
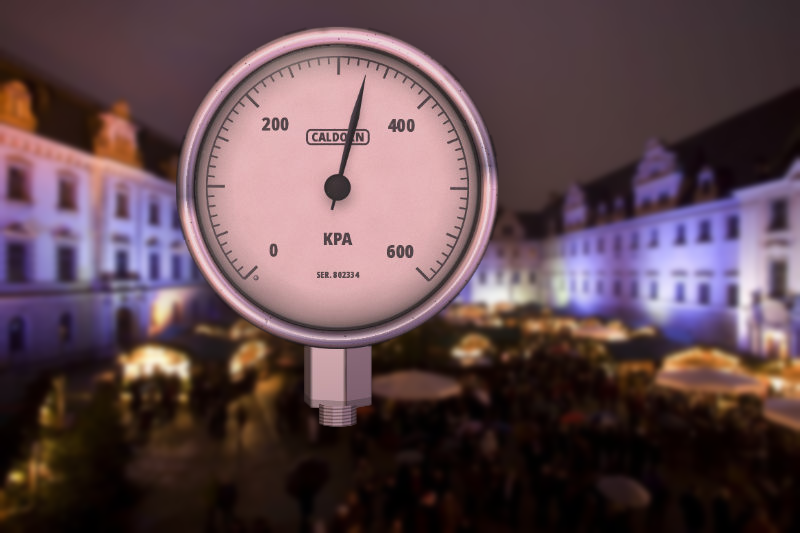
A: kPa 330
